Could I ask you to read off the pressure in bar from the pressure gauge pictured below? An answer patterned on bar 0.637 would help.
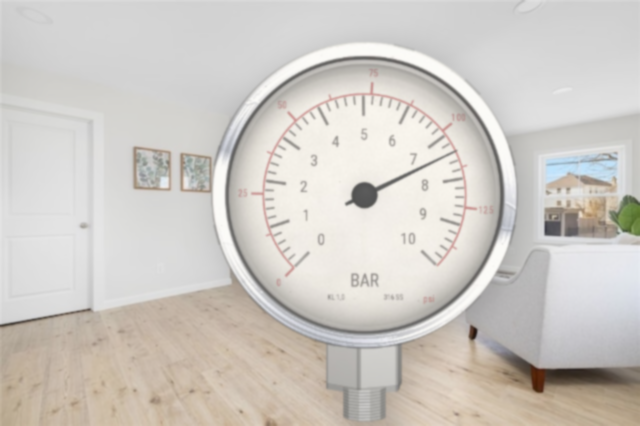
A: bar 7.4
